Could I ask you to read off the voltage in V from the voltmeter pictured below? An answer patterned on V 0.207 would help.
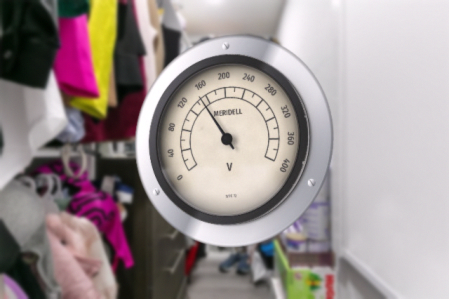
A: V 150
